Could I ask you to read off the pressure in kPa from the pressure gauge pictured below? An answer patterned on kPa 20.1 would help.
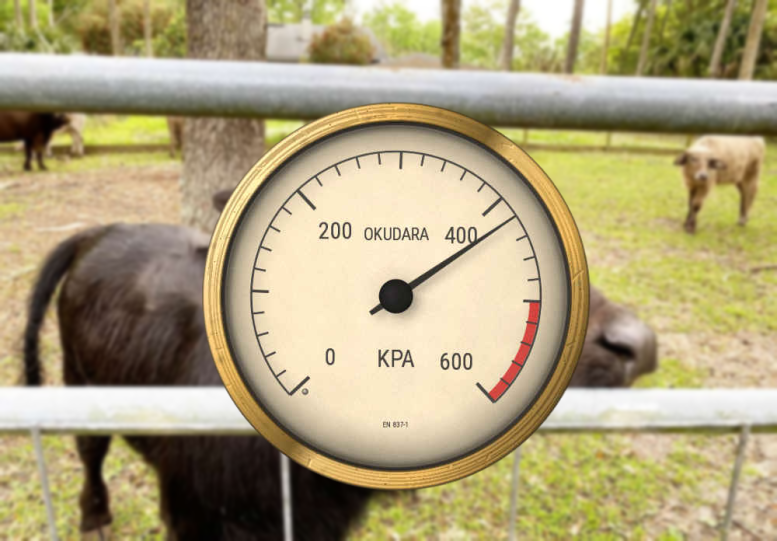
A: kPa 420
